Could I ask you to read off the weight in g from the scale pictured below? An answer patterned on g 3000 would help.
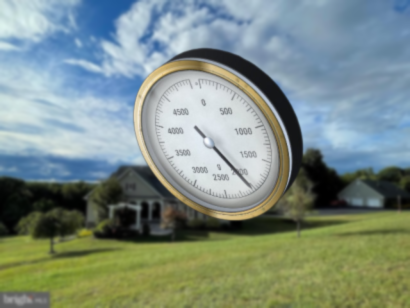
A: g 2000
